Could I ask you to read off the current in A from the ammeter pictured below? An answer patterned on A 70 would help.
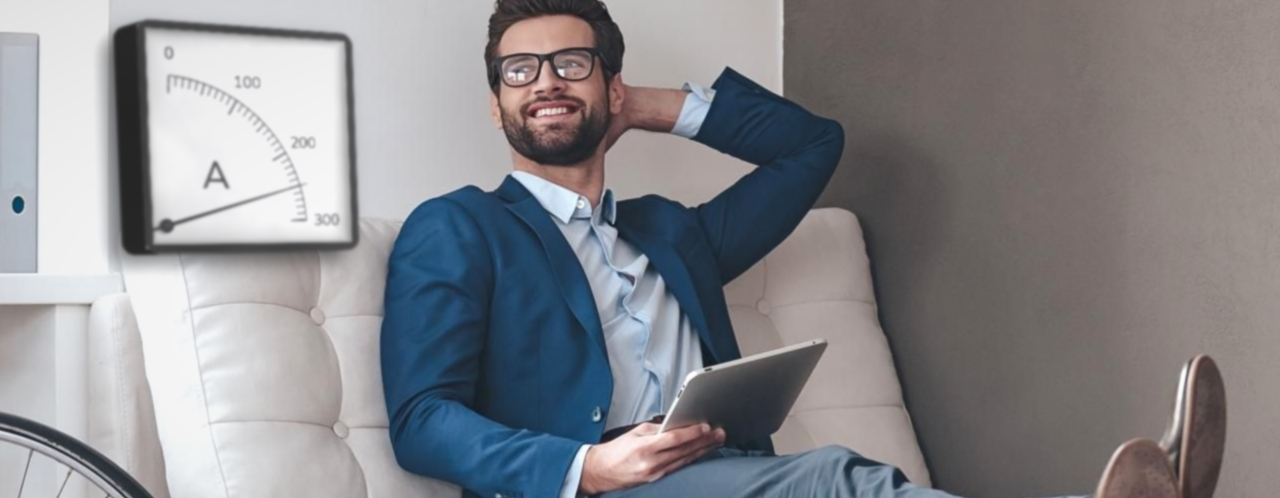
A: A 250
